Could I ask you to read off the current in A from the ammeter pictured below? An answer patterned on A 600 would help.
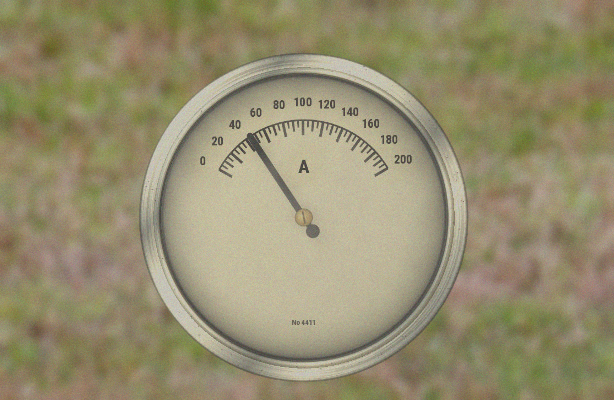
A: A 45
